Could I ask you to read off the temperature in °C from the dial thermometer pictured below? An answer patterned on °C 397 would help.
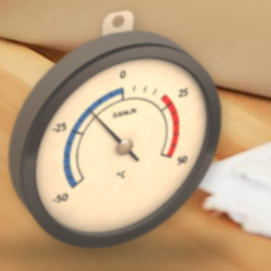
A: °C -15
